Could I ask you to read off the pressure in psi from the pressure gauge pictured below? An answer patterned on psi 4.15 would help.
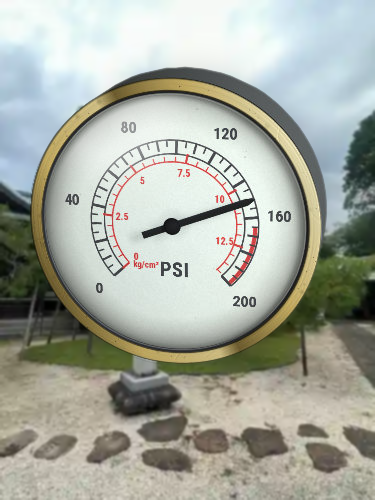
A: psi 150
